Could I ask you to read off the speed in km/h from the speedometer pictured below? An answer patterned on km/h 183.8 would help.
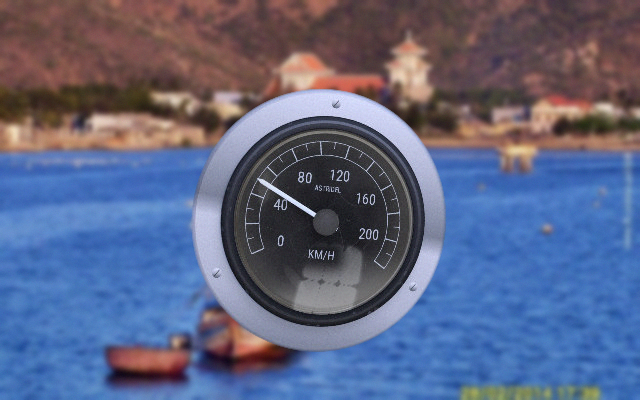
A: km/h 50
